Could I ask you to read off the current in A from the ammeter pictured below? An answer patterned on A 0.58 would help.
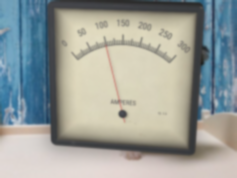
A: A 100
